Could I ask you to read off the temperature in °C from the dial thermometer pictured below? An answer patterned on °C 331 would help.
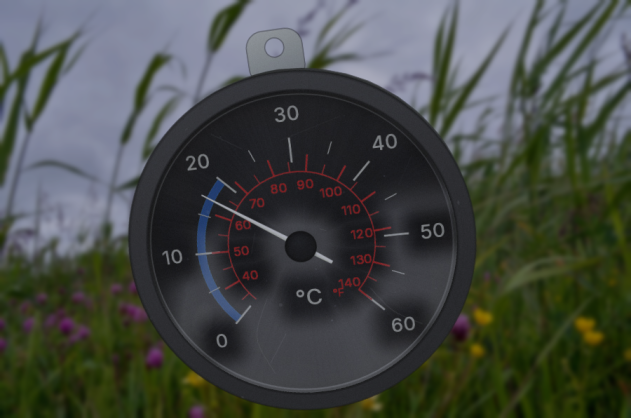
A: °C 17.5
